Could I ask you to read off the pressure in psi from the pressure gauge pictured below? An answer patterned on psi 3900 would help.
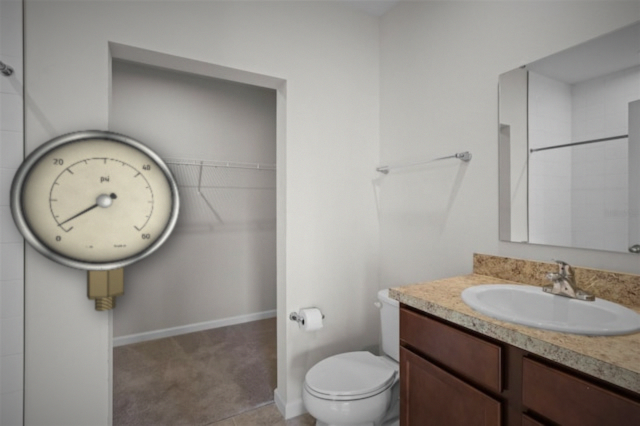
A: psi 2.5
